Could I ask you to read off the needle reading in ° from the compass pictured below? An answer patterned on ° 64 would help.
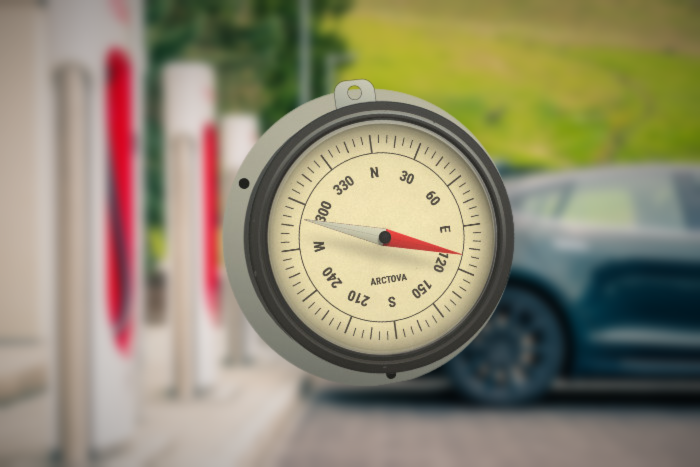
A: ° 110
